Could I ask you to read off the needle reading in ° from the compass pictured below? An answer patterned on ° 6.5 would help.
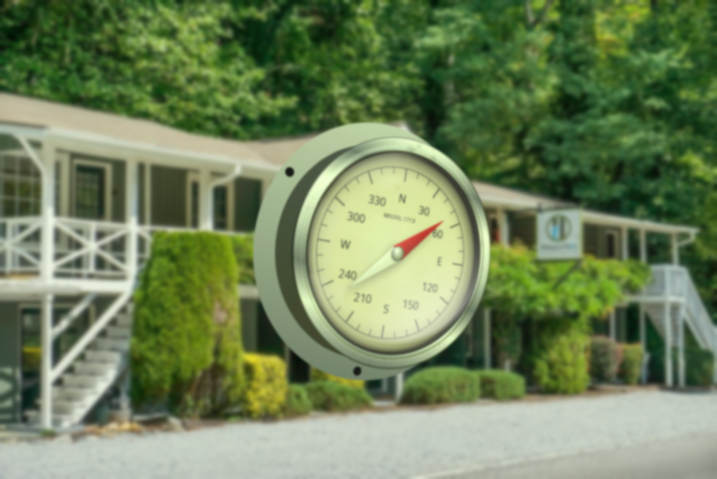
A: ° 50
